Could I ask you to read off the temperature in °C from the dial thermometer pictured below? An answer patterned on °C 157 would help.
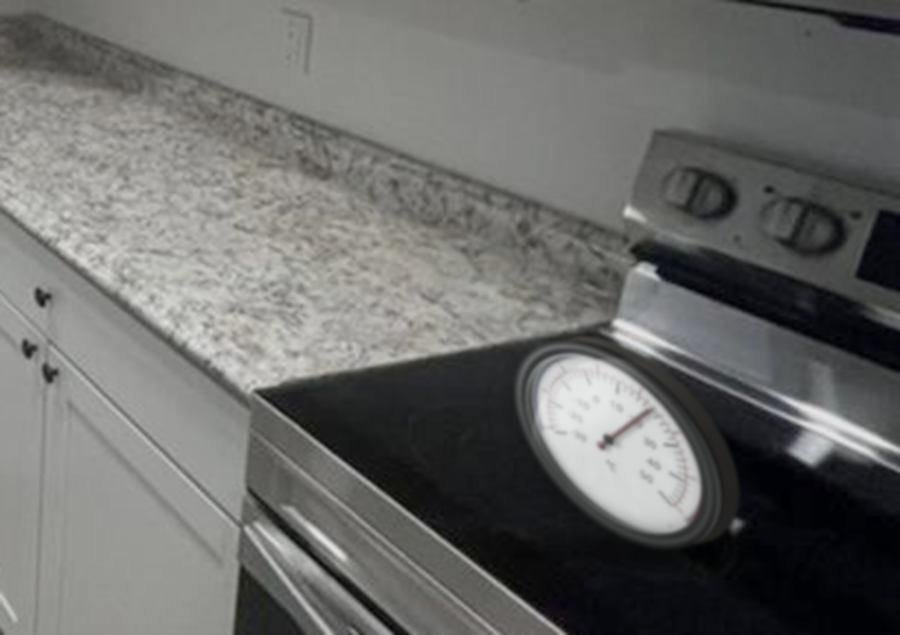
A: °C 20
